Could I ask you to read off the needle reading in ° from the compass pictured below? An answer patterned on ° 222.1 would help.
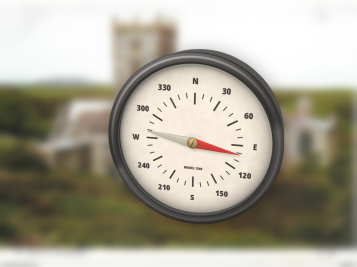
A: ° 100
